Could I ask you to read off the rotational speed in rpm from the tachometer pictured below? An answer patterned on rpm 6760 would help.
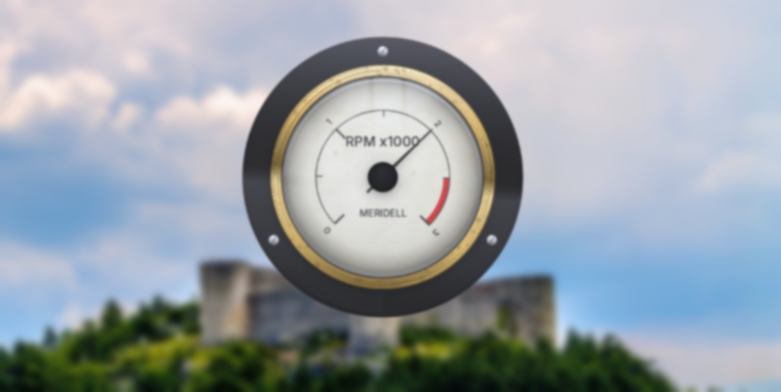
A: rpm 2000
